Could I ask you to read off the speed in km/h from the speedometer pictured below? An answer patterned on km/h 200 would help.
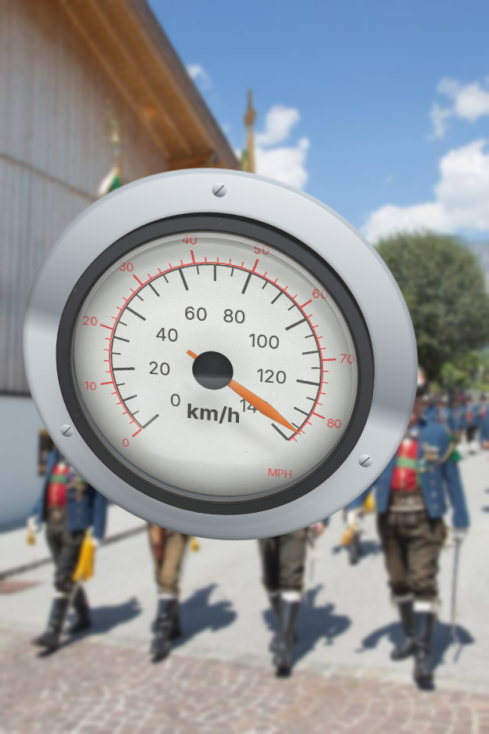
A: km/h 135
